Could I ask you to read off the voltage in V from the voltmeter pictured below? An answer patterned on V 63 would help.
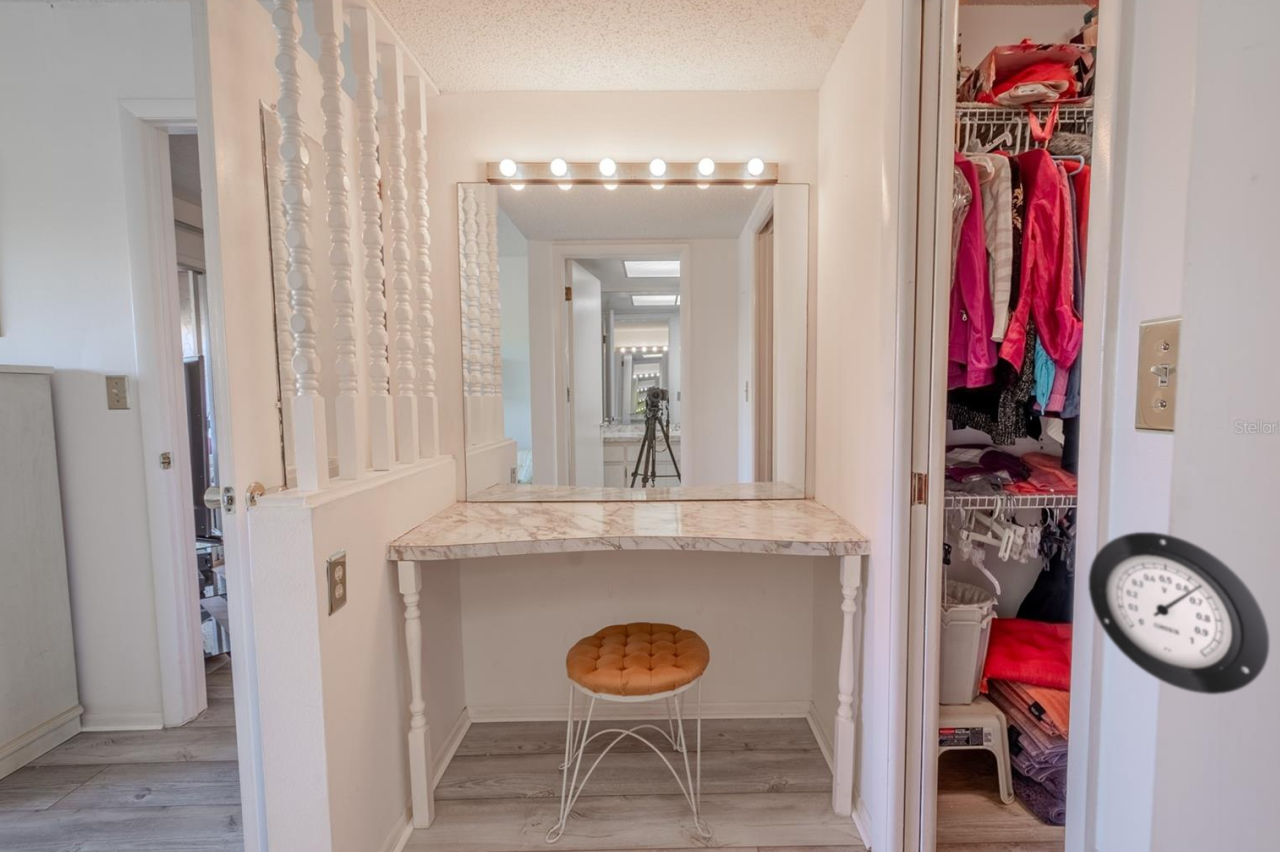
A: V 0.65
